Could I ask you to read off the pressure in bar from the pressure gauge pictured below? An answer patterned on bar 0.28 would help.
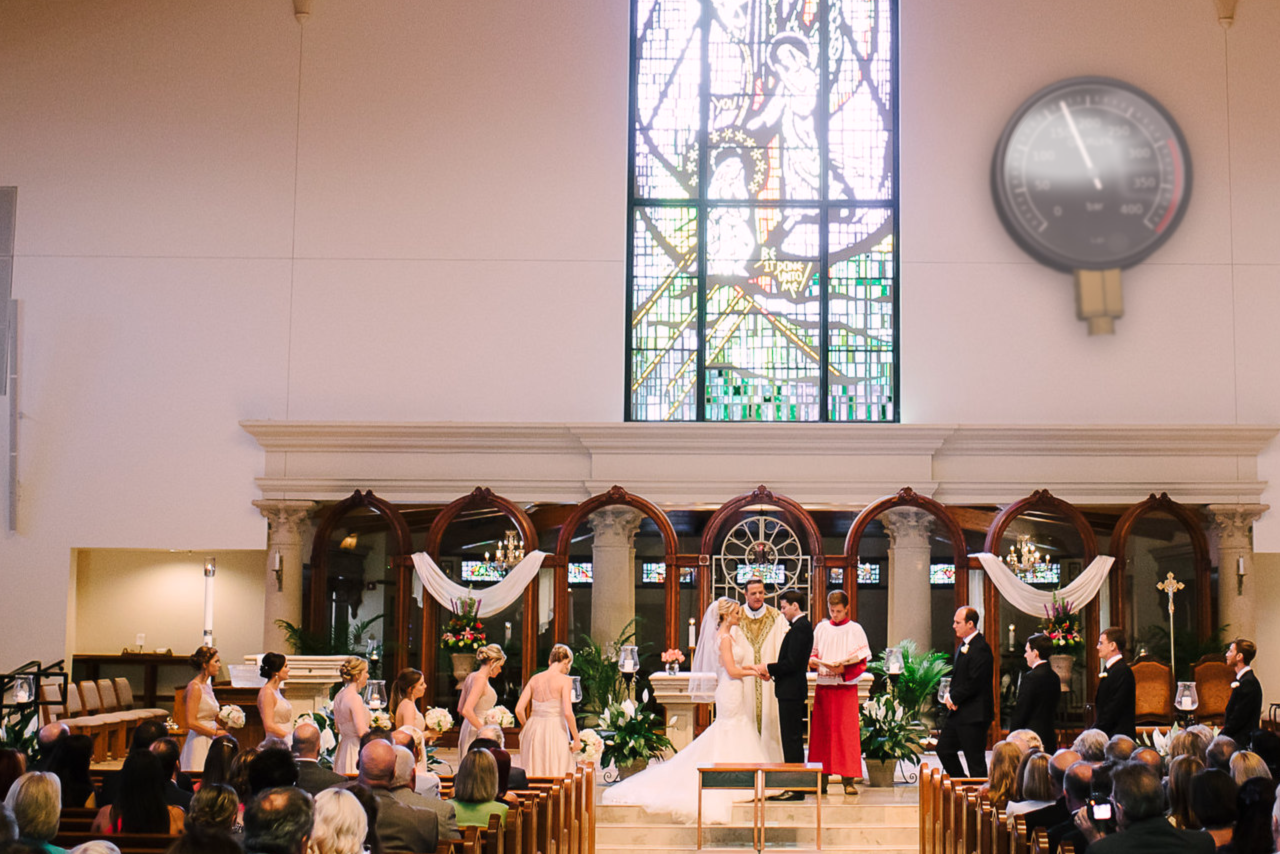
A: bar 170
